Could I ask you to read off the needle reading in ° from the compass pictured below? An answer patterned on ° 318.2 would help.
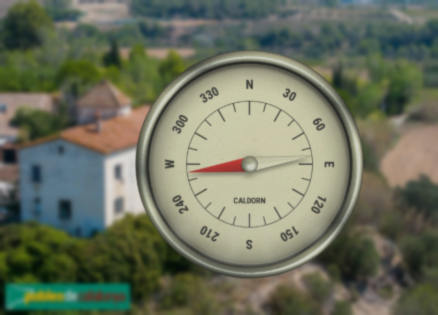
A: ° 262.5
